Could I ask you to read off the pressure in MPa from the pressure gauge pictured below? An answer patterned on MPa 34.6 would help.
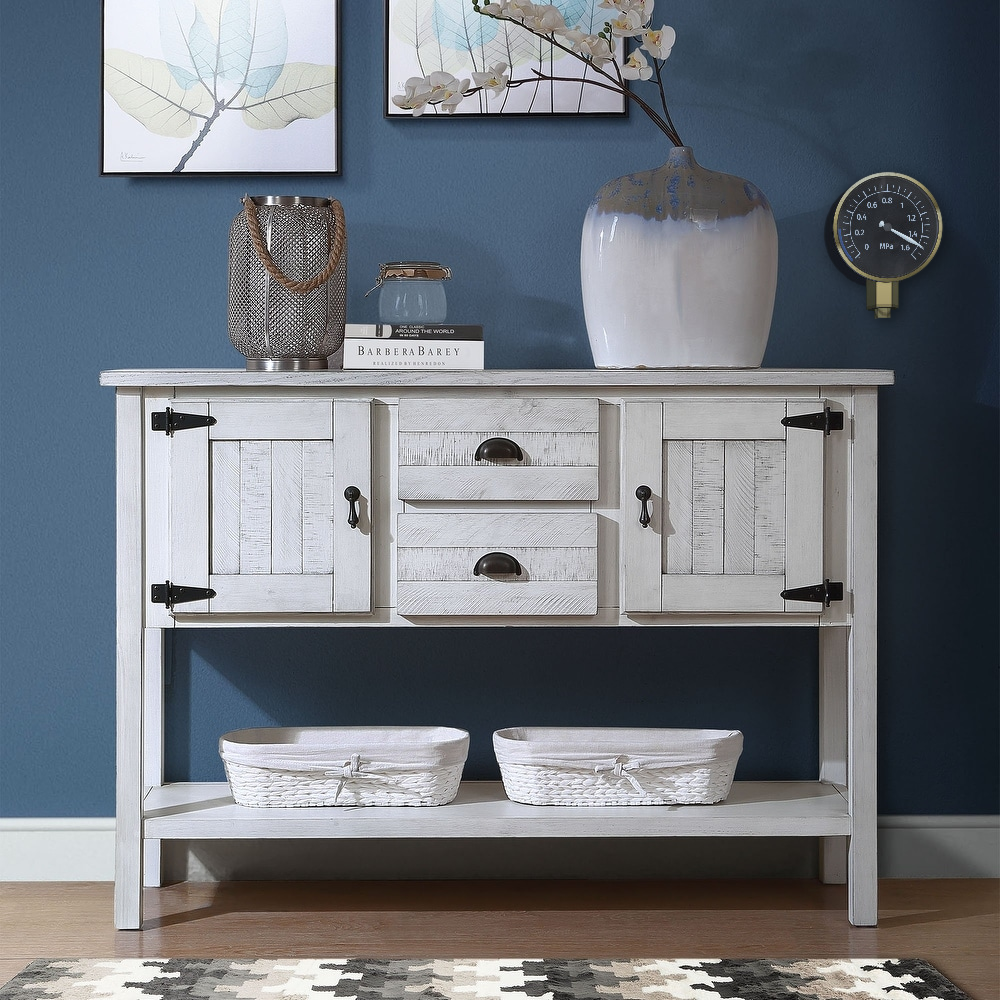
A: MPa 1.5
